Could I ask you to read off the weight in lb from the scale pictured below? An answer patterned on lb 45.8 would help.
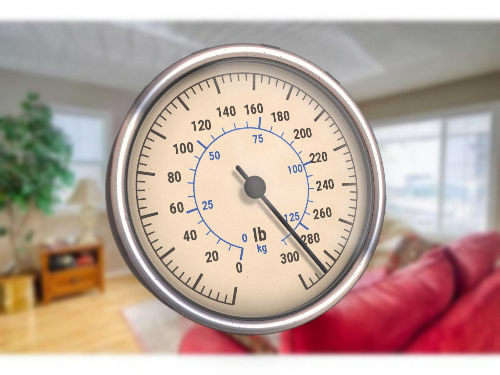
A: lb 288
